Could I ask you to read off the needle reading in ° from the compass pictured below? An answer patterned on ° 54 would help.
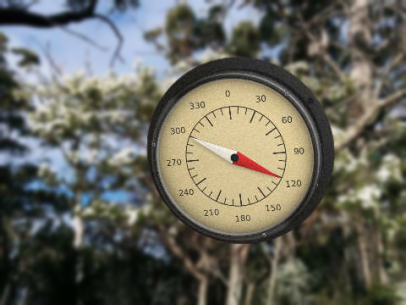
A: ° 120
